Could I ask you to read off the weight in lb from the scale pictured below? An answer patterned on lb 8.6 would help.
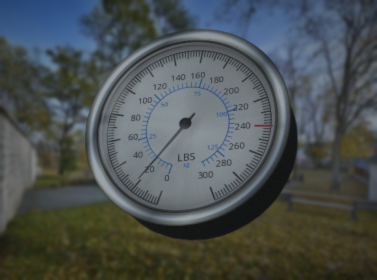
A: lb 20
